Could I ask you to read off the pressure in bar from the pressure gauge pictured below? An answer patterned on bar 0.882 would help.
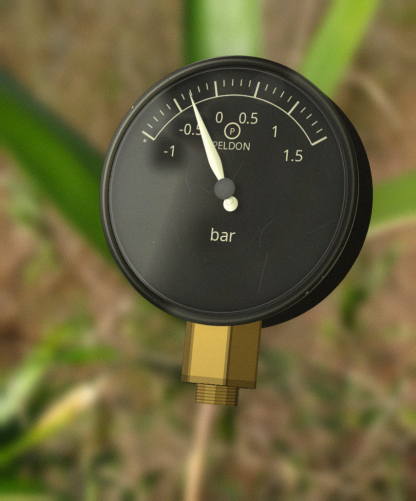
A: bar -0.3
